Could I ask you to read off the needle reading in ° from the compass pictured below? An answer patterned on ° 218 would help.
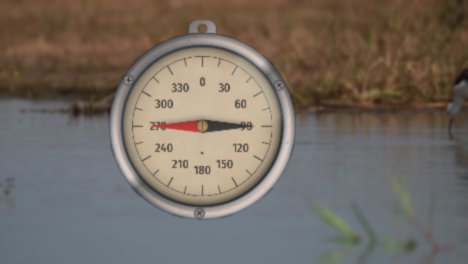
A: ° 270
